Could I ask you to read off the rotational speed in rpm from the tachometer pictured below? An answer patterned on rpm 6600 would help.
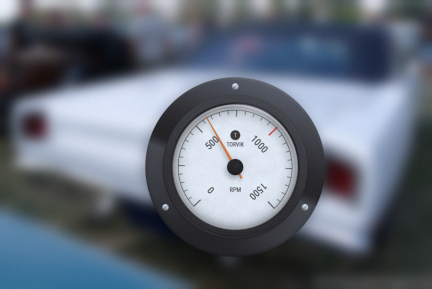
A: rpm 575
